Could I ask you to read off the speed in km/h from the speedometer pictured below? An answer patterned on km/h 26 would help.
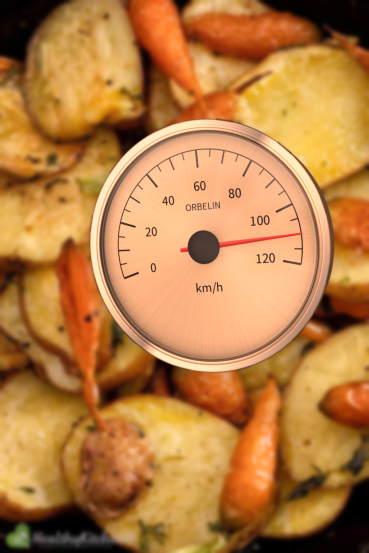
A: km/h 110
